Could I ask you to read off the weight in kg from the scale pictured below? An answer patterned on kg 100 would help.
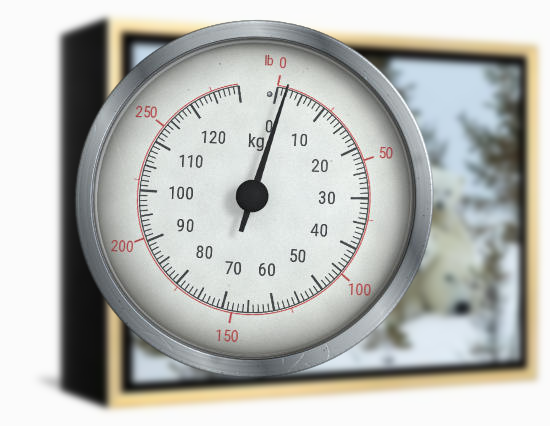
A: kg 2
